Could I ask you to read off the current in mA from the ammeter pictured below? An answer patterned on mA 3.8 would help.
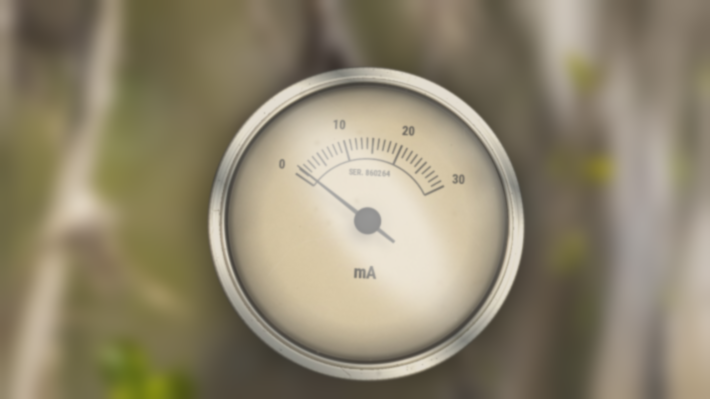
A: mA 1
